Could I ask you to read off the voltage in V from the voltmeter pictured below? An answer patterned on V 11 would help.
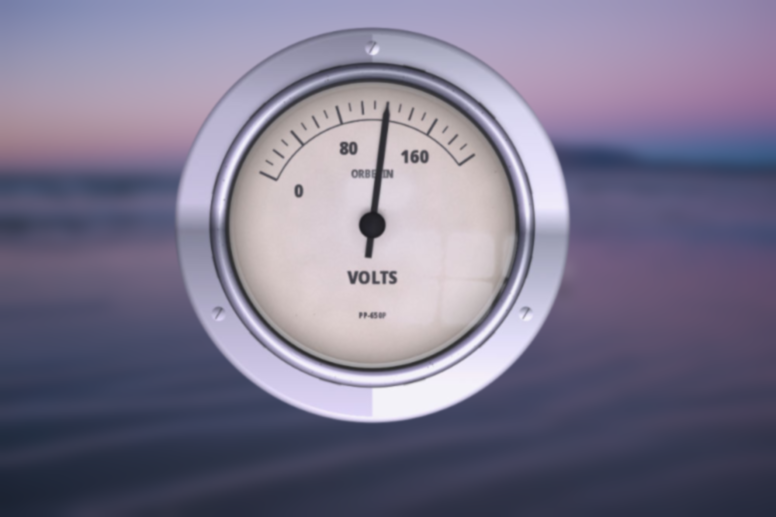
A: V 120
